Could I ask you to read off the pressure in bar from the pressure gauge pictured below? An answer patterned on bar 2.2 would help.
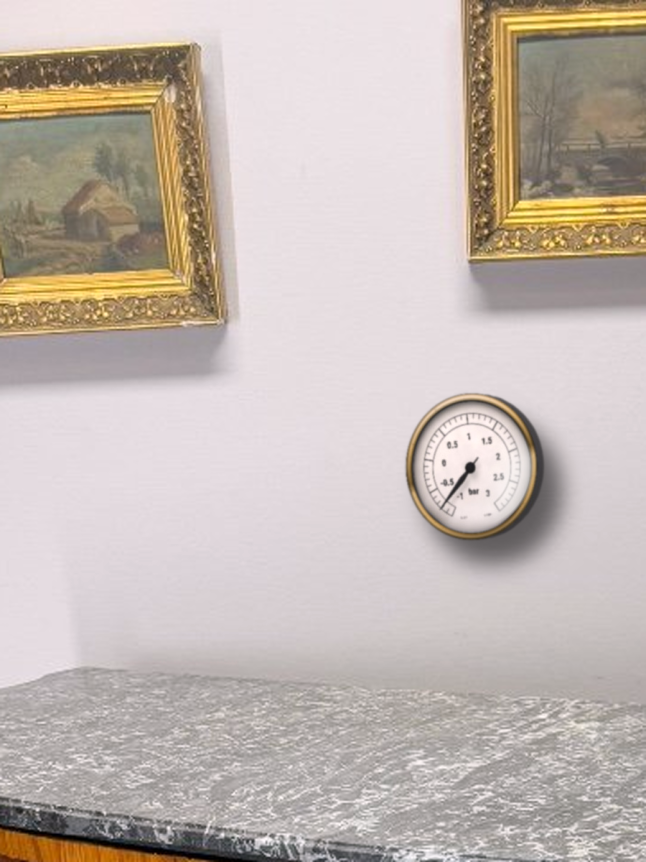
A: bar -0.8
